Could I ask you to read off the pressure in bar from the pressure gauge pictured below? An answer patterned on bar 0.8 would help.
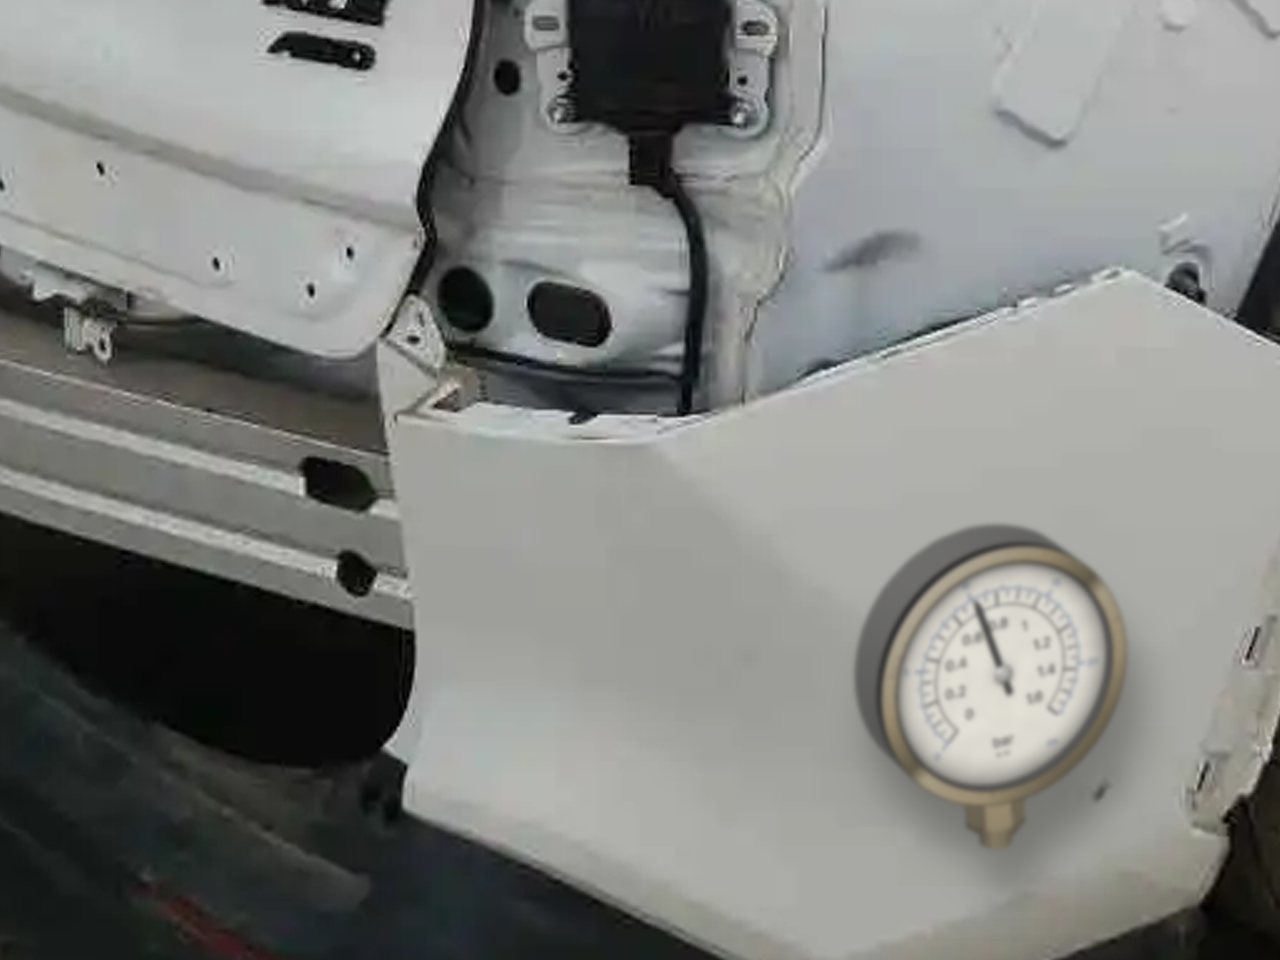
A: bar 0.7
